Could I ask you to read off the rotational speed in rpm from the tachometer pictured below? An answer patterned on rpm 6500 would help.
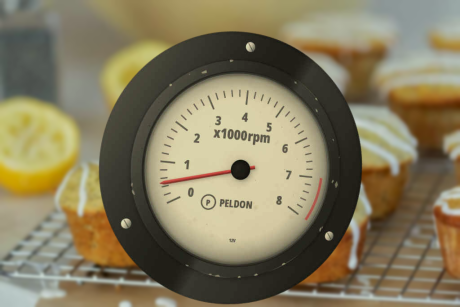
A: rpm 500
